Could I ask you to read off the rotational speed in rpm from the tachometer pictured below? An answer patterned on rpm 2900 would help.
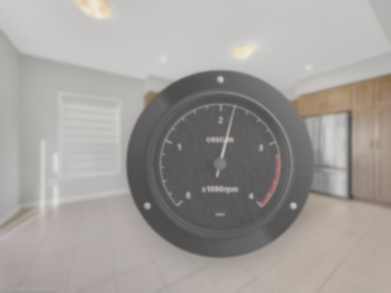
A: rpm 2200
